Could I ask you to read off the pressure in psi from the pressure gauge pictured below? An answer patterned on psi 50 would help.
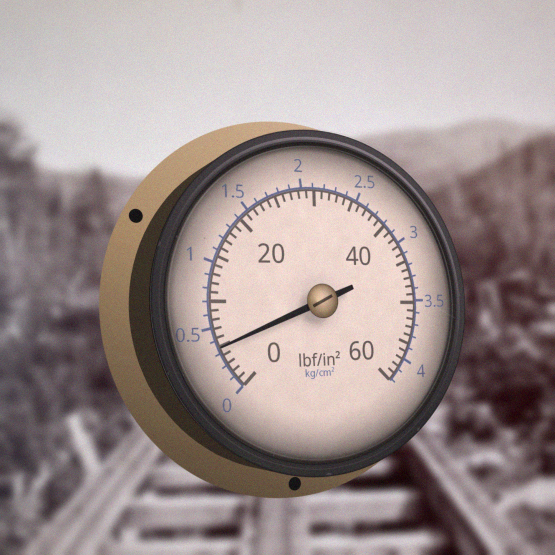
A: psi 5
